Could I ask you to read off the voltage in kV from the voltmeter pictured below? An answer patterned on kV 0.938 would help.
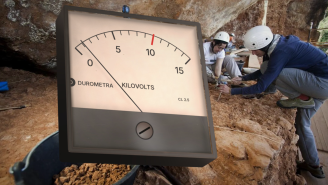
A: kV 1
